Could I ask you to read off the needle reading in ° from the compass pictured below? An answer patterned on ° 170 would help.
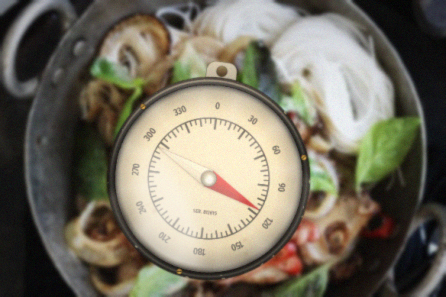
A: ° 115
